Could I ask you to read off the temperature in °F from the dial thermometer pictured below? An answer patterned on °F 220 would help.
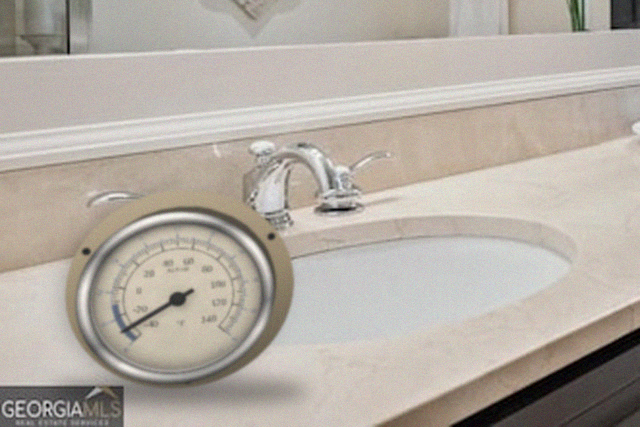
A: °F -30
